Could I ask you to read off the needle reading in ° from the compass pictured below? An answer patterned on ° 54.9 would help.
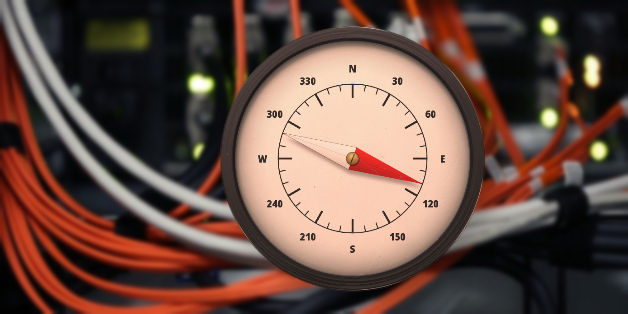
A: ° 110
